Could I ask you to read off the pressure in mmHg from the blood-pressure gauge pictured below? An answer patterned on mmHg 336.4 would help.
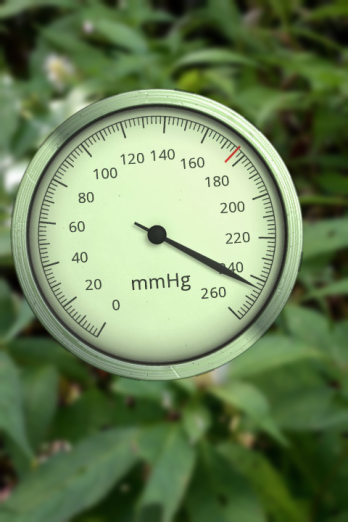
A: mmHg 244
